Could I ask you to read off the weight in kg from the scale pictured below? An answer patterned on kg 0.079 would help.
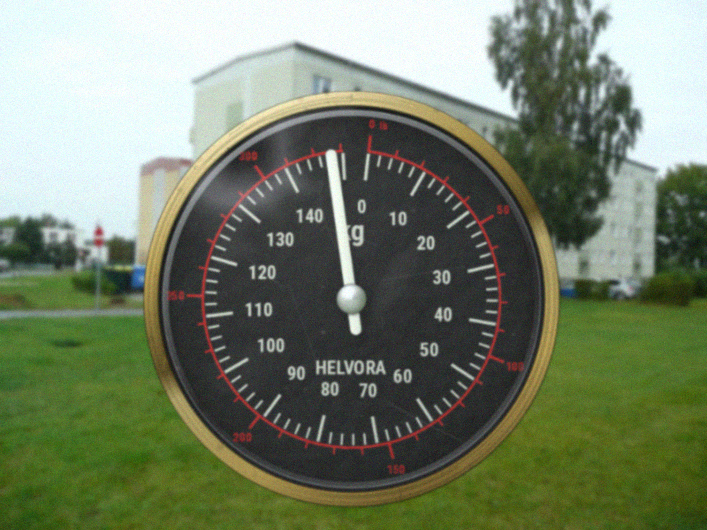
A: kg 148
